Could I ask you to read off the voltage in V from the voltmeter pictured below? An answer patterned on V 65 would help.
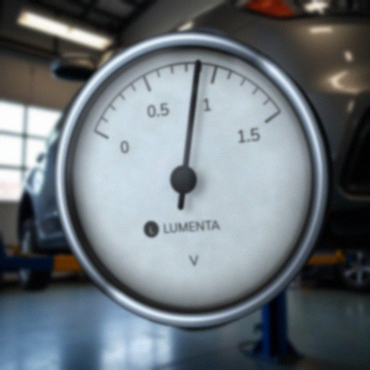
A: V 0.9
